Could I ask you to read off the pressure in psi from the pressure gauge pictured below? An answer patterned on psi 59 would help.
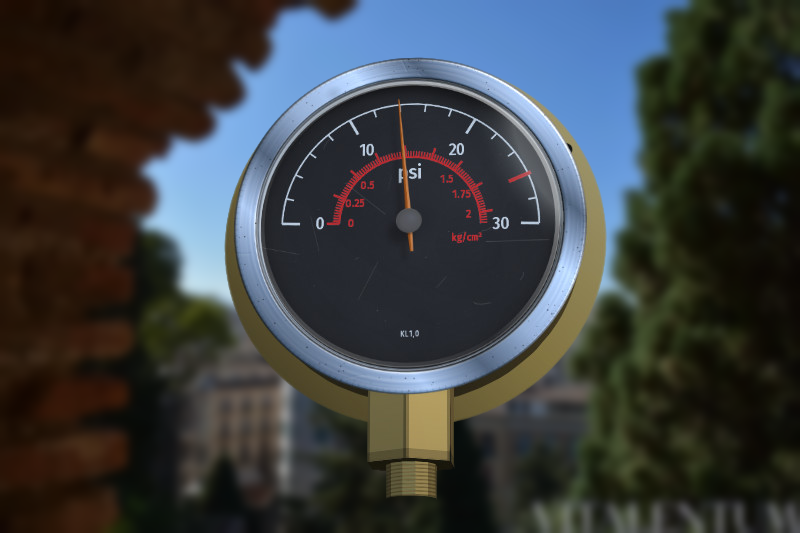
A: psi 14
